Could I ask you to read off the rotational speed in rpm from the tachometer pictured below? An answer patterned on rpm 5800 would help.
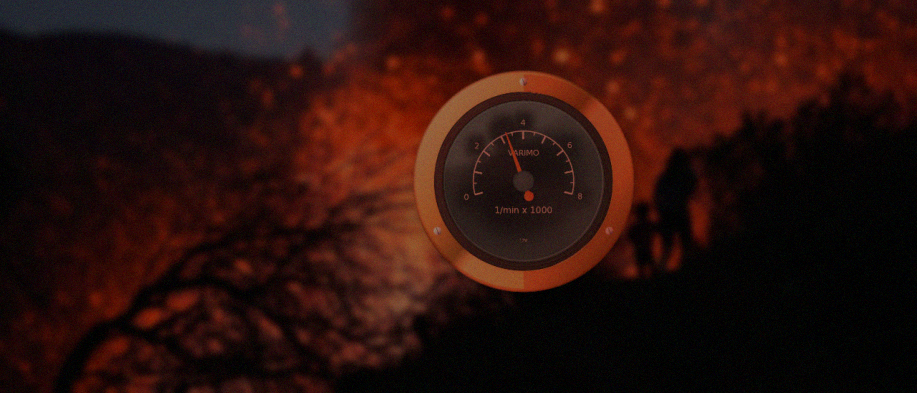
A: rpm 3250
